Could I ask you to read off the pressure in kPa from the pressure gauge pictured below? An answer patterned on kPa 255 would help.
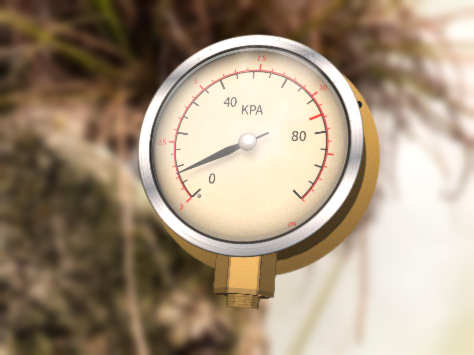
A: kPa 7.5
